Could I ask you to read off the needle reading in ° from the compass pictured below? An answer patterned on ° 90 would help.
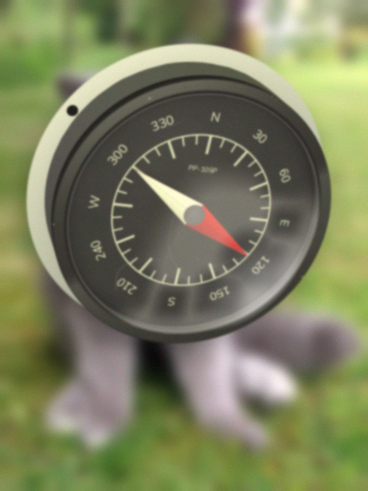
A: ° 120
